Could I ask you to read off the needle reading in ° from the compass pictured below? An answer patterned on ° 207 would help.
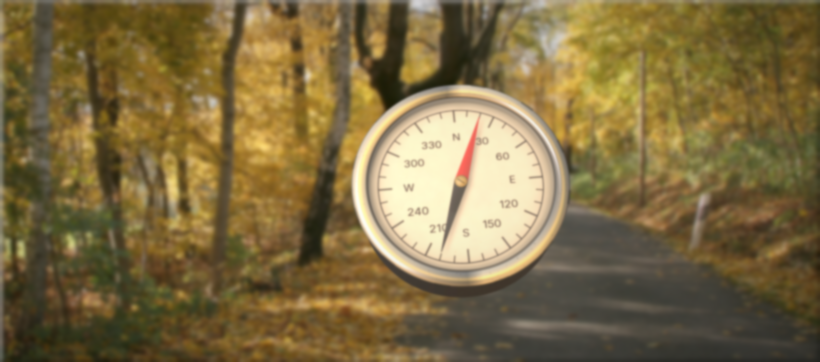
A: ° 20
